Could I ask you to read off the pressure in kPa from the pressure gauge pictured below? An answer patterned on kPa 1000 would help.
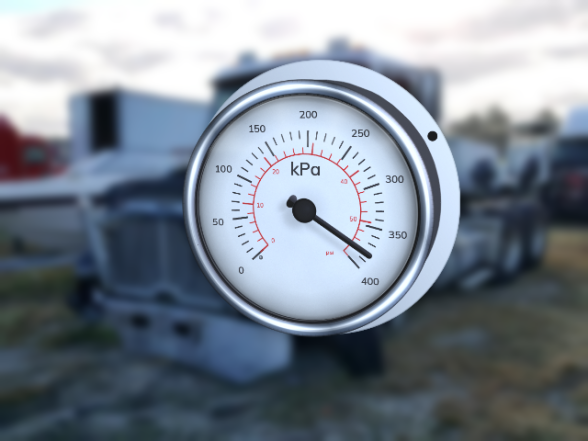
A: kPa 380
